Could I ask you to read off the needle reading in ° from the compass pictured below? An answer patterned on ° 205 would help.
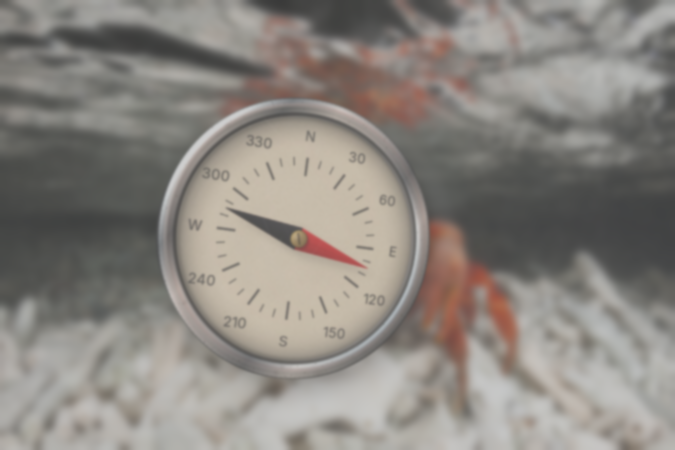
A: ° 105
